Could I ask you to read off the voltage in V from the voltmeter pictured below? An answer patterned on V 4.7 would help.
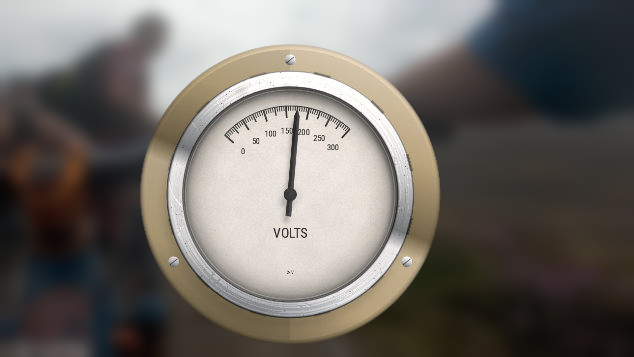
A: V 175
